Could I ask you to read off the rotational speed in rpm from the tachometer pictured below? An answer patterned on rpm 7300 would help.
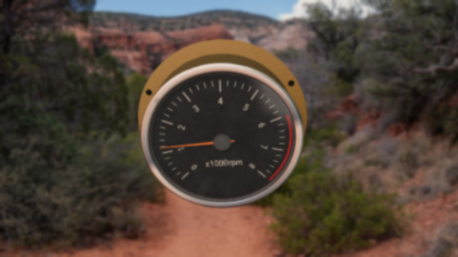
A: rpm 1200
